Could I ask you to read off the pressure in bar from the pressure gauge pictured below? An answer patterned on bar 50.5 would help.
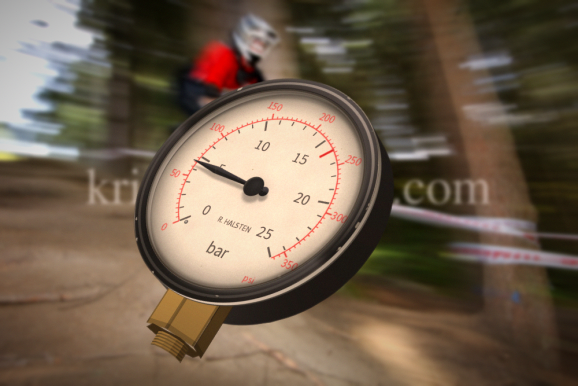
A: bar 4.5
